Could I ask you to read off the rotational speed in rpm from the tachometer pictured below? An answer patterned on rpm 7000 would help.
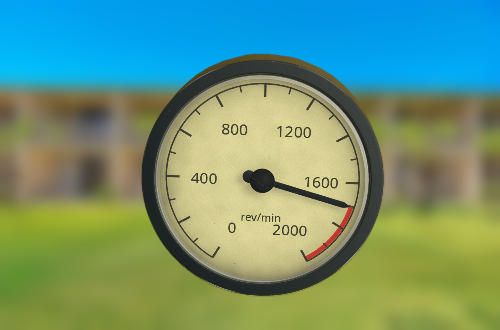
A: rpm 1700
